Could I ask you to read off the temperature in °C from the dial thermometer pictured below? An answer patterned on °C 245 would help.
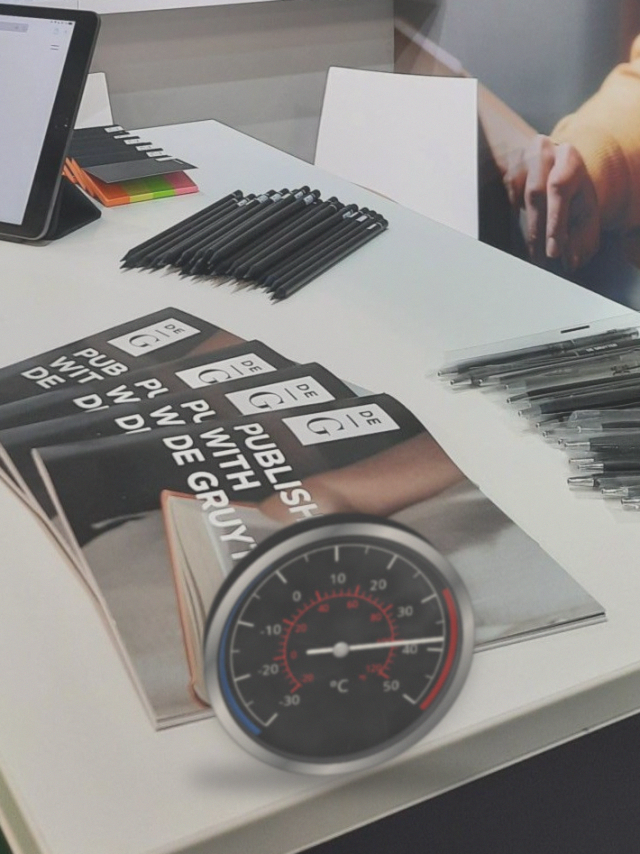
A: °C 37.5
